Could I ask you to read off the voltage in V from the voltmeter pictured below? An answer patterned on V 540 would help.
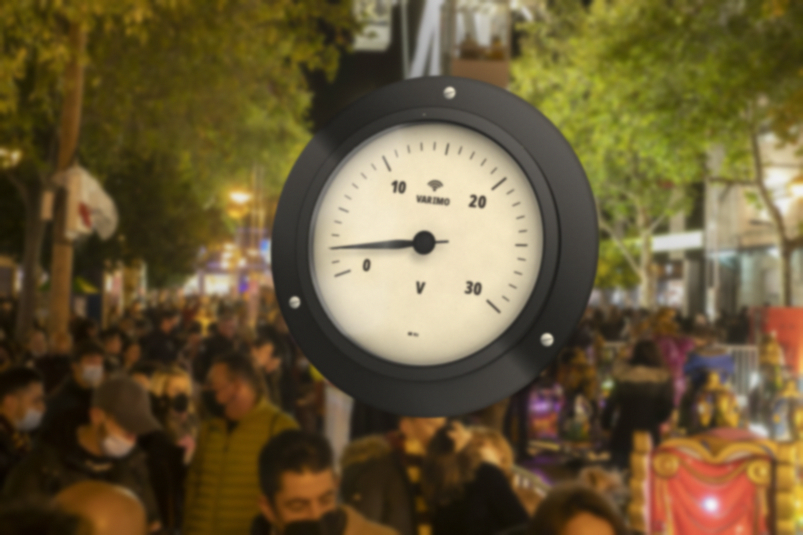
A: V 2
